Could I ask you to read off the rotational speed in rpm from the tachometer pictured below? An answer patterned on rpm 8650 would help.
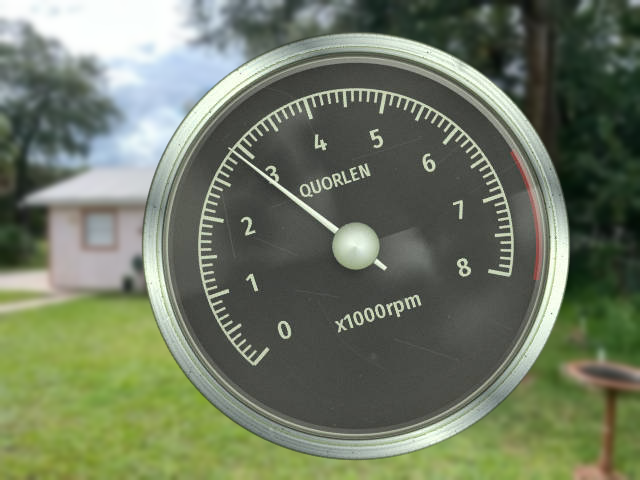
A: rpm 2900
